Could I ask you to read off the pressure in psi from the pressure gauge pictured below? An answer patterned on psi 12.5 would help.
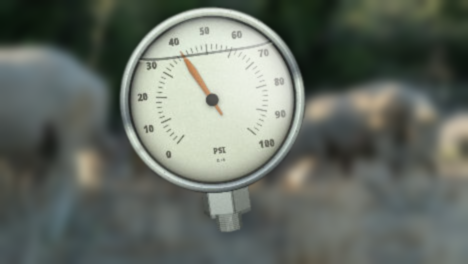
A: psi 40
